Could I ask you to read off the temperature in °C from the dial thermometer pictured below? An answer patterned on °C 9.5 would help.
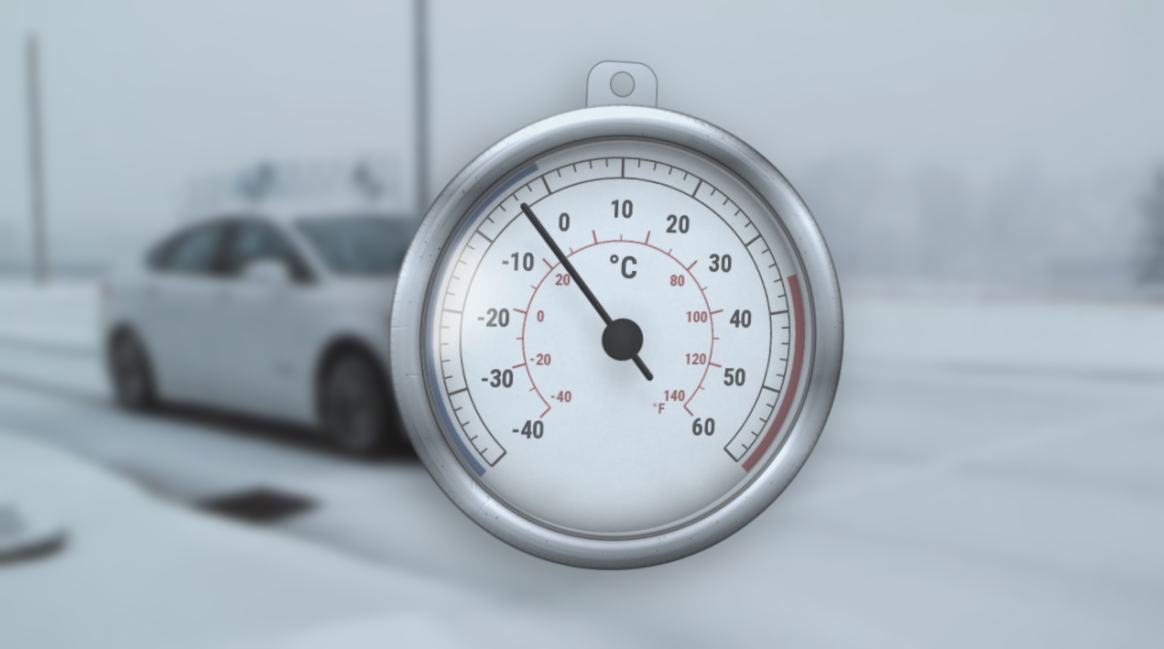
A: °C -4
